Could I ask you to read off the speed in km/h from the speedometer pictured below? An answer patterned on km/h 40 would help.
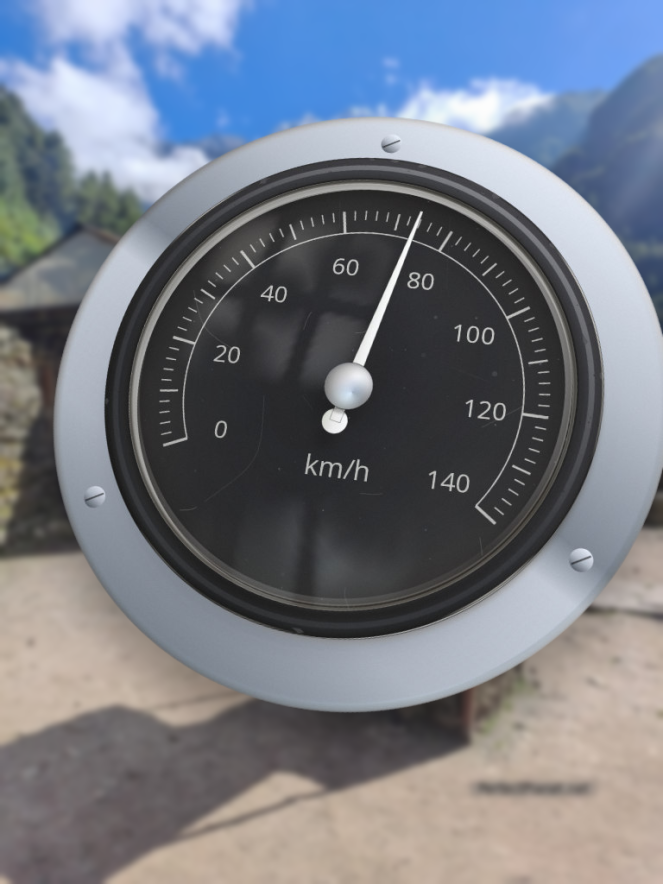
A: km/h 74
